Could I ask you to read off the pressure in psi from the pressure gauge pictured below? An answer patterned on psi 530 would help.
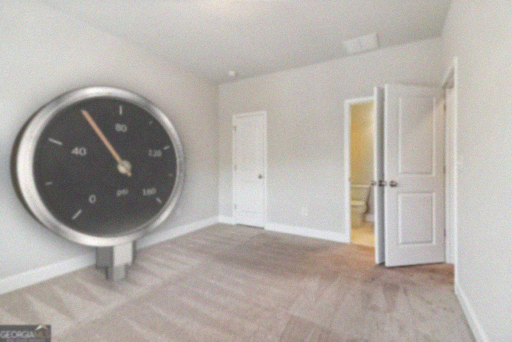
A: psi 60
